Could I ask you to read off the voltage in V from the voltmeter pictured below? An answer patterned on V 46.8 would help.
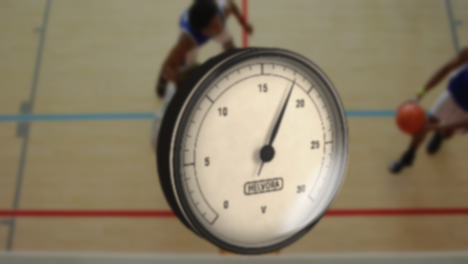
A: V 18
